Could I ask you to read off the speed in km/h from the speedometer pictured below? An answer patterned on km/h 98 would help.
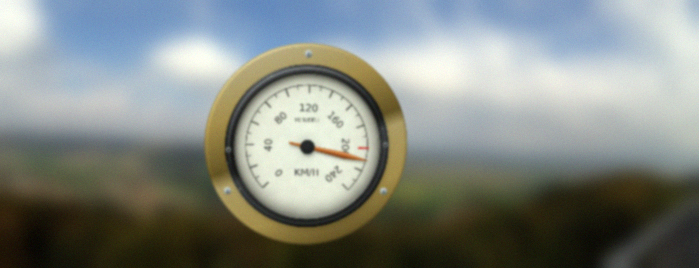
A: km/h 210
